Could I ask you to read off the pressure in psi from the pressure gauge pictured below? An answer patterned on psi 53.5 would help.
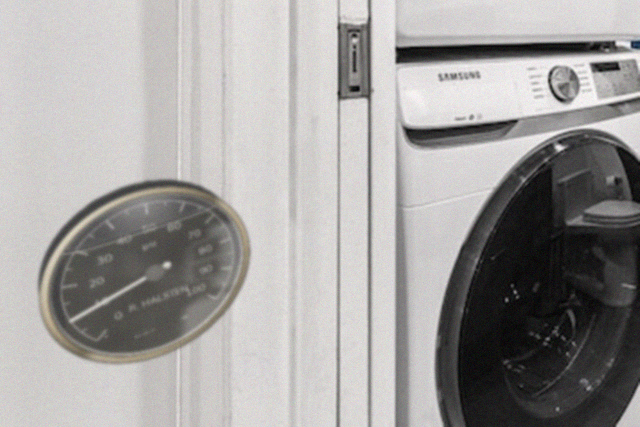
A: psi 10
